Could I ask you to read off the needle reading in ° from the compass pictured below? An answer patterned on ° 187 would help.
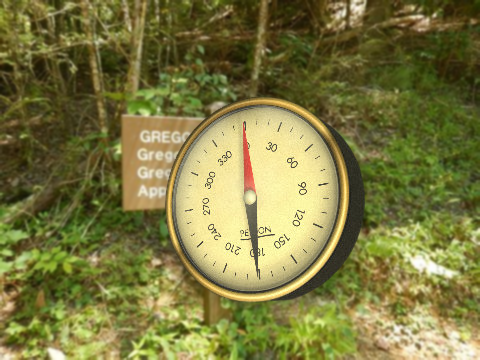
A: ° 0
